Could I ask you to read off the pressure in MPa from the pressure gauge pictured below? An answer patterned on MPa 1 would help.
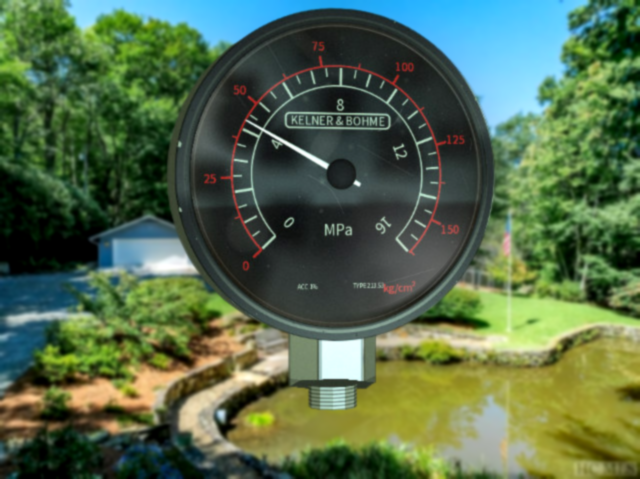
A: MPa 4.25
